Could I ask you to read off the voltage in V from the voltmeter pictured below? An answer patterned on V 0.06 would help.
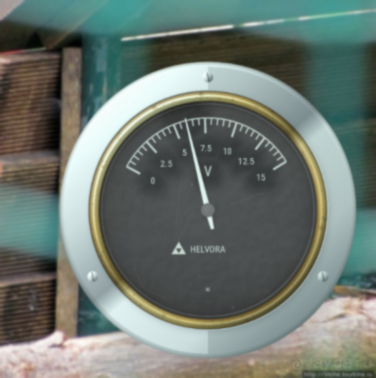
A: V 6
